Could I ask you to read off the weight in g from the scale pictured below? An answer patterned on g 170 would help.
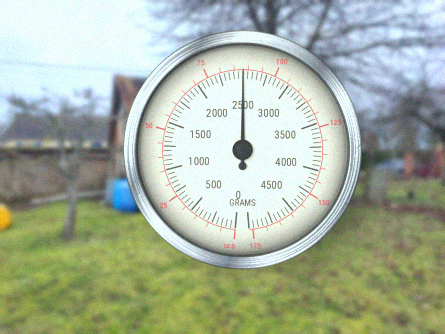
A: g 2500
